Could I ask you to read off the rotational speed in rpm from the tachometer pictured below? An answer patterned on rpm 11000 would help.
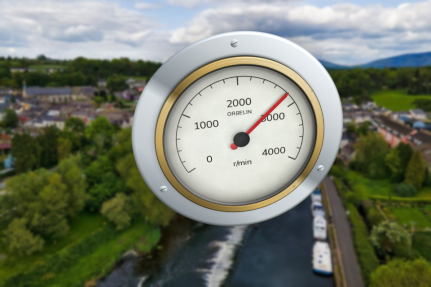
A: rpm 2800
